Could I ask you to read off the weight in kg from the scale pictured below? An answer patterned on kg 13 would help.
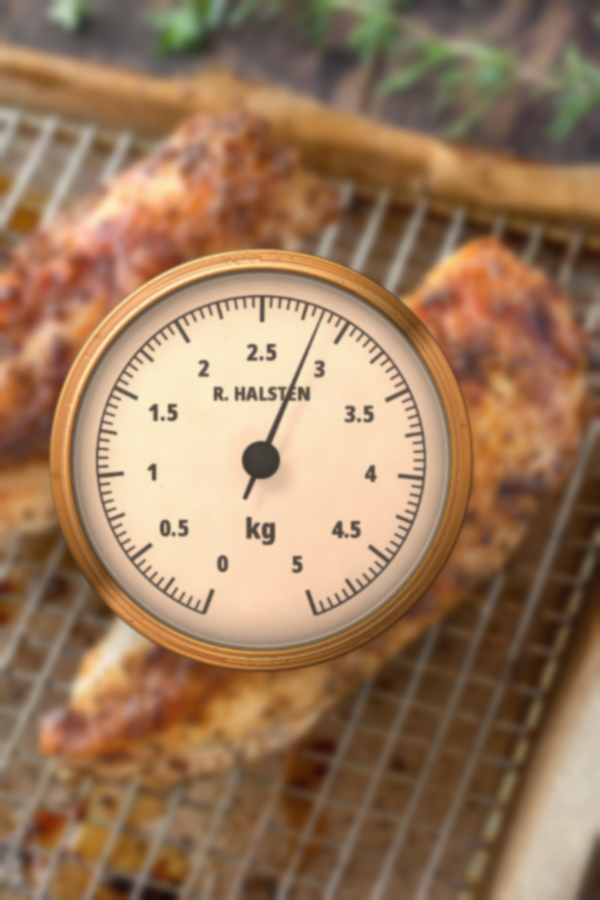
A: kg 2.85
